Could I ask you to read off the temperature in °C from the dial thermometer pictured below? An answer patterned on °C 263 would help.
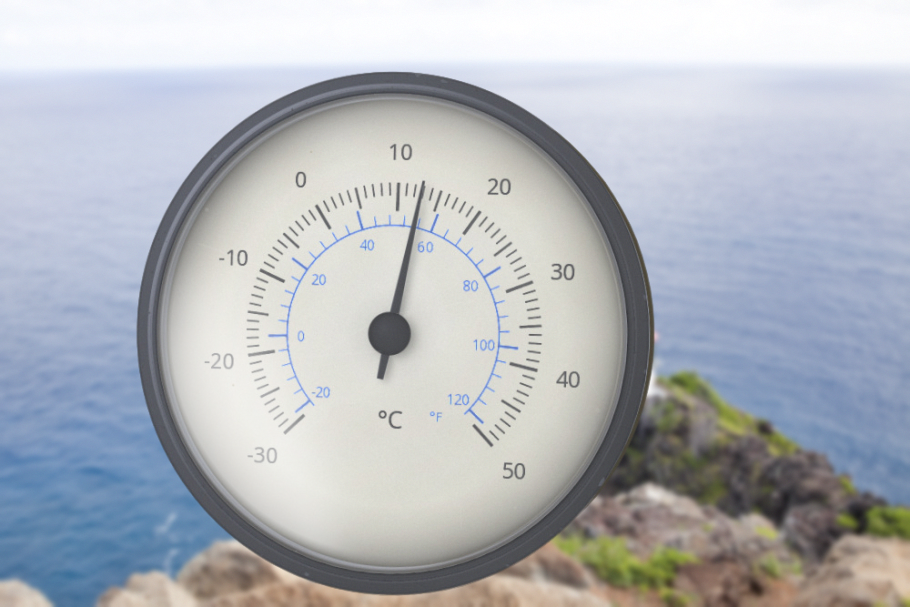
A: °C 13
